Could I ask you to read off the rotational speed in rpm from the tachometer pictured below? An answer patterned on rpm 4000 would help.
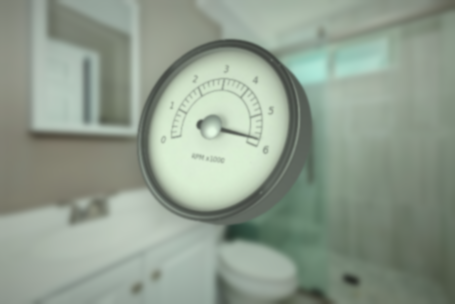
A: rpm 5800
